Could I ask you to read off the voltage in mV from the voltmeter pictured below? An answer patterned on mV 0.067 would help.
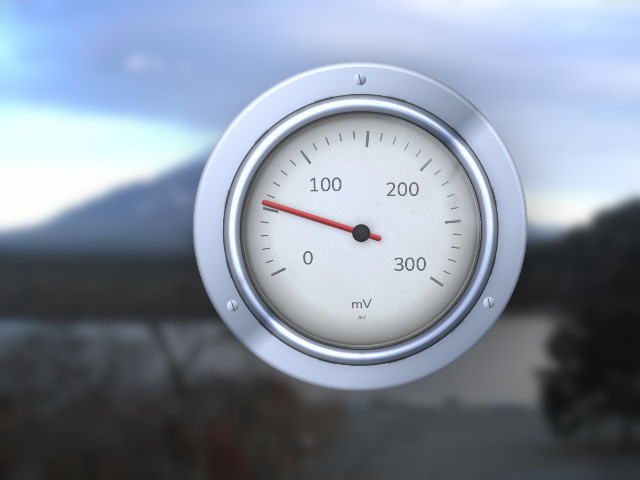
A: mV 55
